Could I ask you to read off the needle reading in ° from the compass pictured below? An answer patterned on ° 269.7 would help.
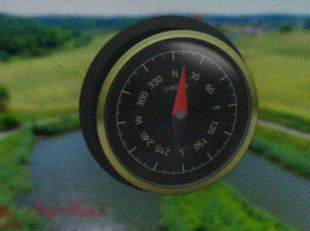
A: ° 10
